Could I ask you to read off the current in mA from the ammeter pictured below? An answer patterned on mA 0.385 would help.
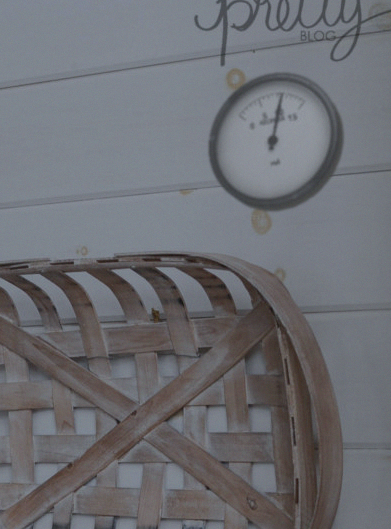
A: mA 10
